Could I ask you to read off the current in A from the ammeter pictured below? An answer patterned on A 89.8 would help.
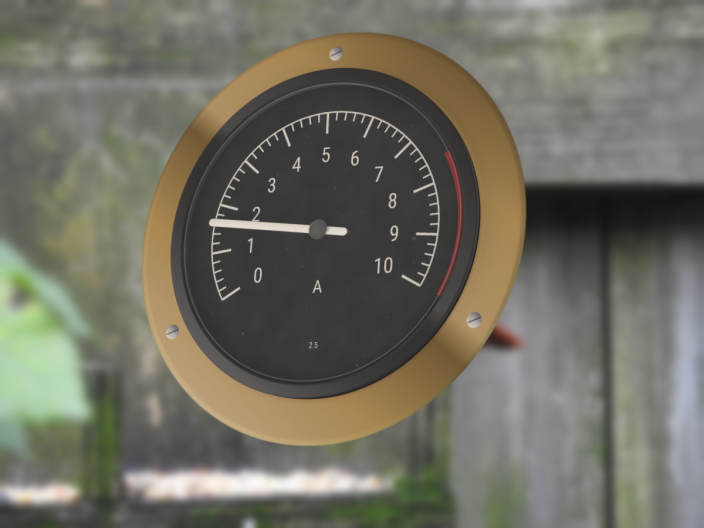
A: A 1.6
